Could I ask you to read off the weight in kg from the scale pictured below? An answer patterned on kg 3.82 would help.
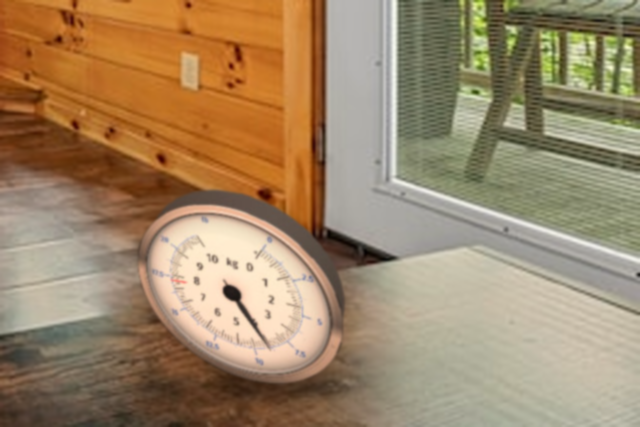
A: kg 4
